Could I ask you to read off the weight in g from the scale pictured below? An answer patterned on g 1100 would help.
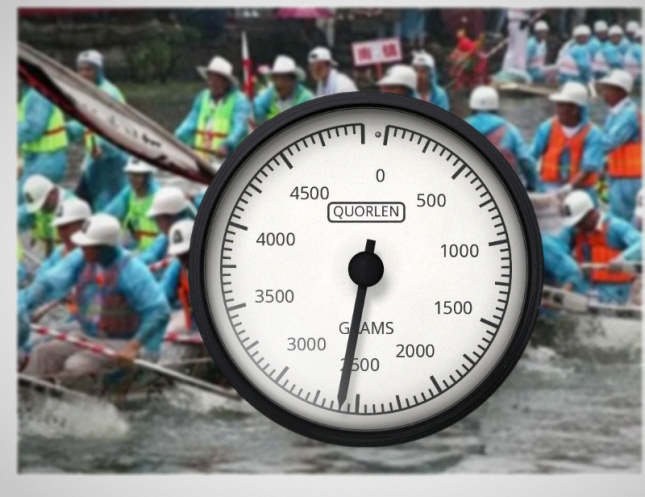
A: g 2600
